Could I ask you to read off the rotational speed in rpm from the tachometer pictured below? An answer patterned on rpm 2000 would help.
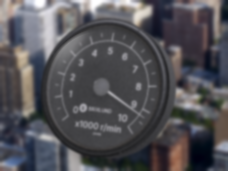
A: rpm 9250
